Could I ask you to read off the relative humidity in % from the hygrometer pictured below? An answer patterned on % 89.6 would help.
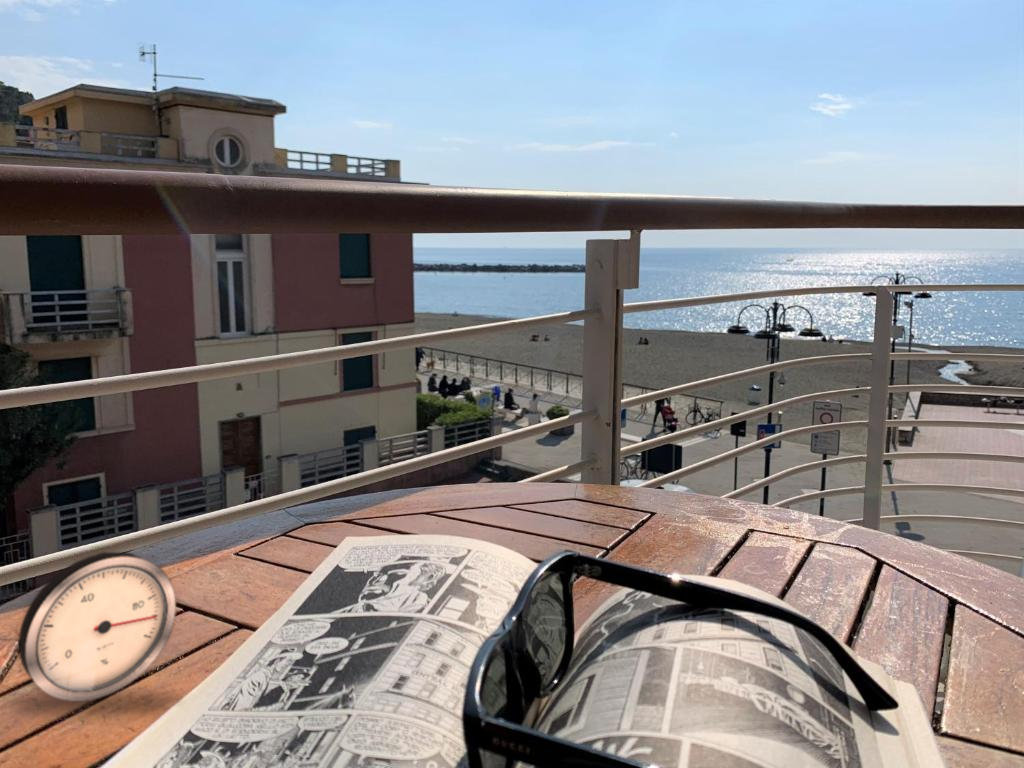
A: % 90
